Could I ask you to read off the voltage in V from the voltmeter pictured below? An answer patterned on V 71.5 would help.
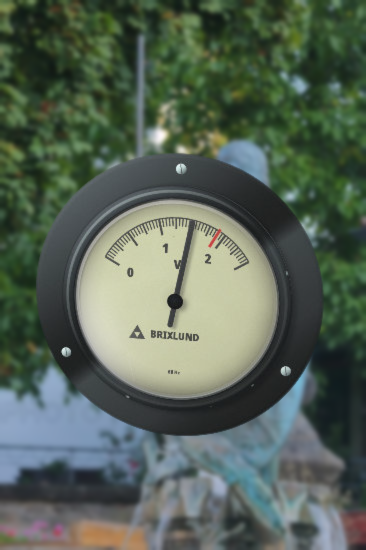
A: V 1.5
